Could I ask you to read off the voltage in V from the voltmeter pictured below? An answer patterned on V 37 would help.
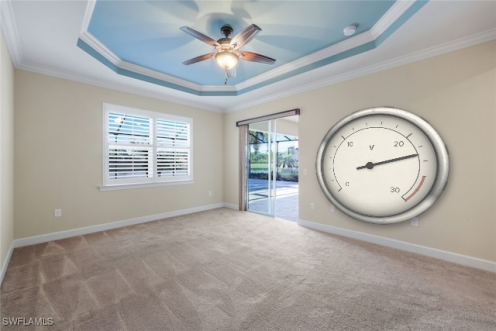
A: V 23
